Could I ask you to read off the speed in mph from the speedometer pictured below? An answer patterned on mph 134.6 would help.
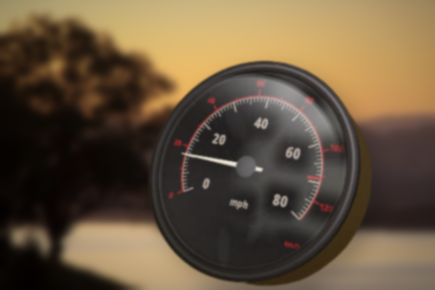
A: mph 10
